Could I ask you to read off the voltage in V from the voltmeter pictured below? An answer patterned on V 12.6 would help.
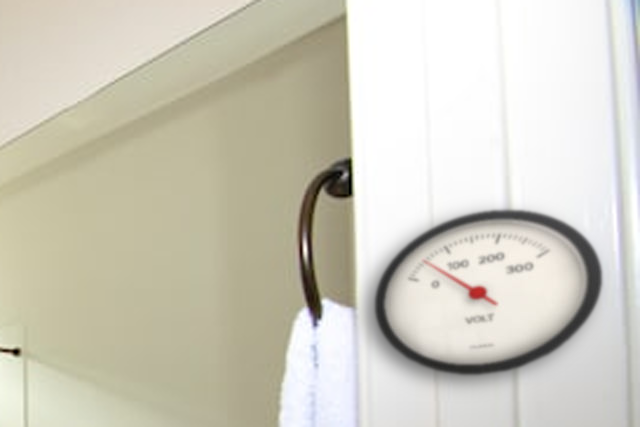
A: V 50
